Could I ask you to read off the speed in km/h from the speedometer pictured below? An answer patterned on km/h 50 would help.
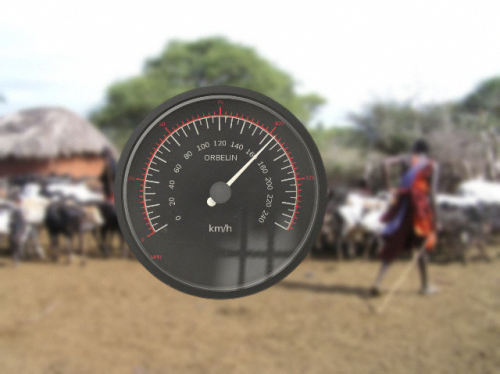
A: km/h 165
